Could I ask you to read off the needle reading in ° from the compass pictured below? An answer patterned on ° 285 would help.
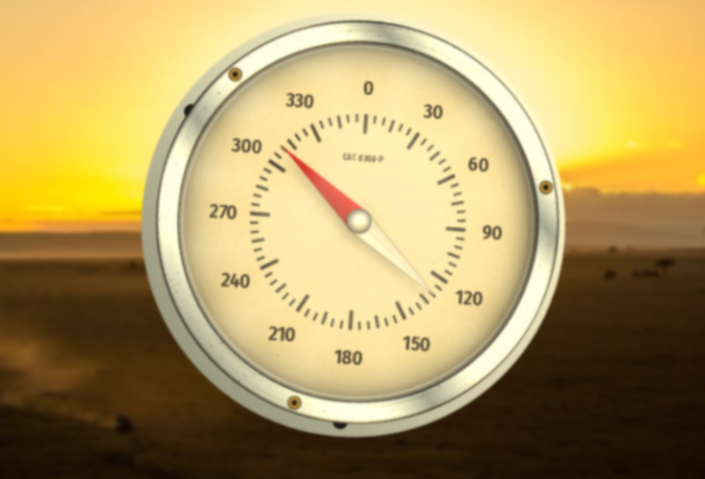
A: ° 310
